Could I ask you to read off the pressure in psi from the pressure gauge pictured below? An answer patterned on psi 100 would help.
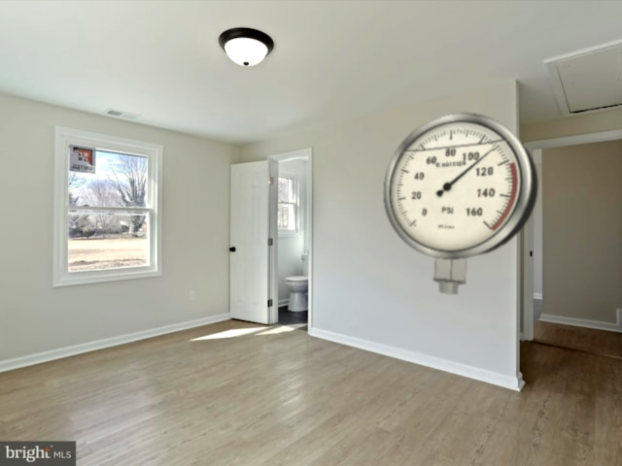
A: psi 110
